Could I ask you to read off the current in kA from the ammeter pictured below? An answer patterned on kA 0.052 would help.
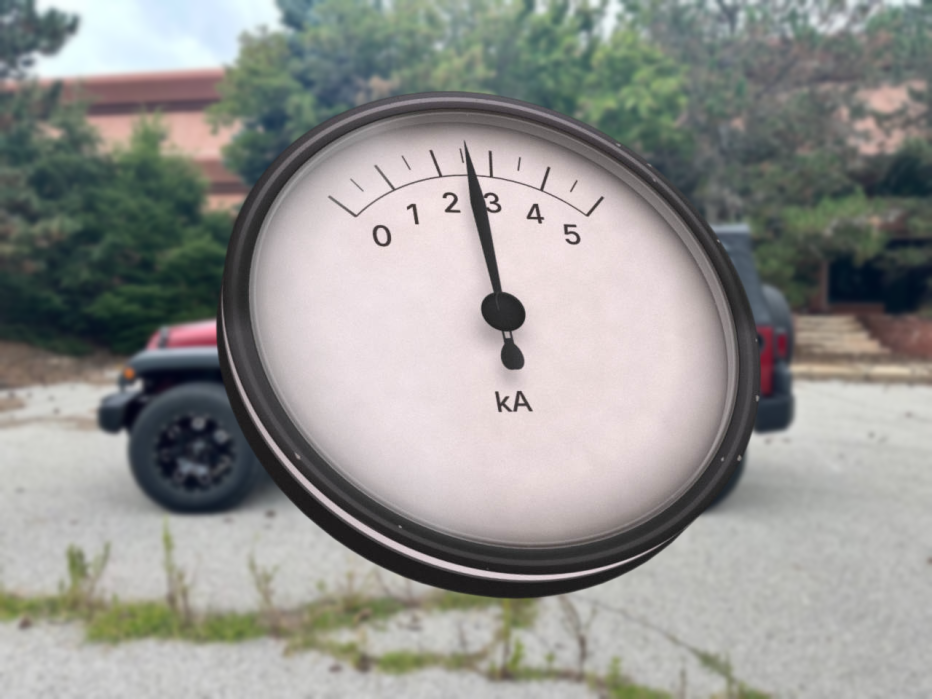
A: kA 2.5
